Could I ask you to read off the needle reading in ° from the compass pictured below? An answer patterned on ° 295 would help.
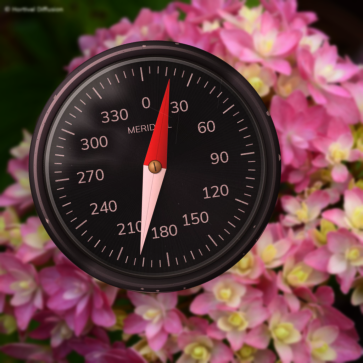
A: ° 17.5
